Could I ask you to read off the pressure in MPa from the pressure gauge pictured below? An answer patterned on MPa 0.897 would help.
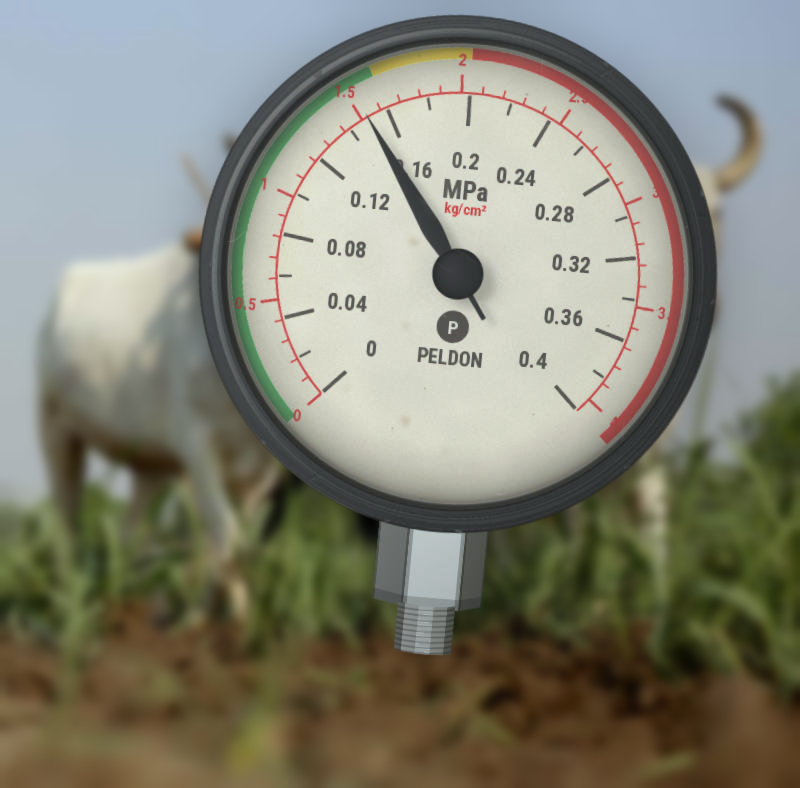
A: MPa 0.15
